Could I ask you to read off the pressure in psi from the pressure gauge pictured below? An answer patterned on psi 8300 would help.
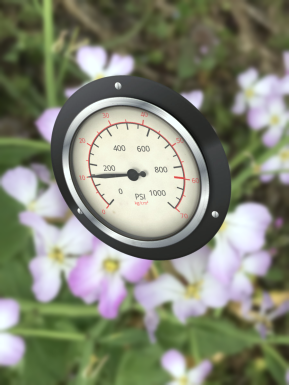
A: psi 150
